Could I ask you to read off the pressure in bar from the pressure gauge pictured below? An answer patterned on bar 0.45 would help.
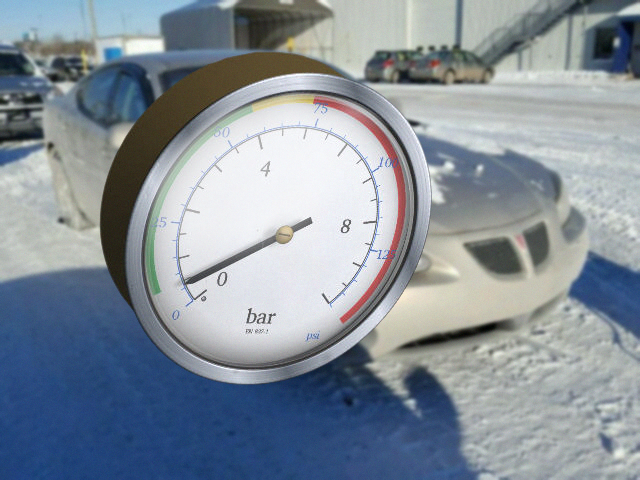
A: bar 0.5
